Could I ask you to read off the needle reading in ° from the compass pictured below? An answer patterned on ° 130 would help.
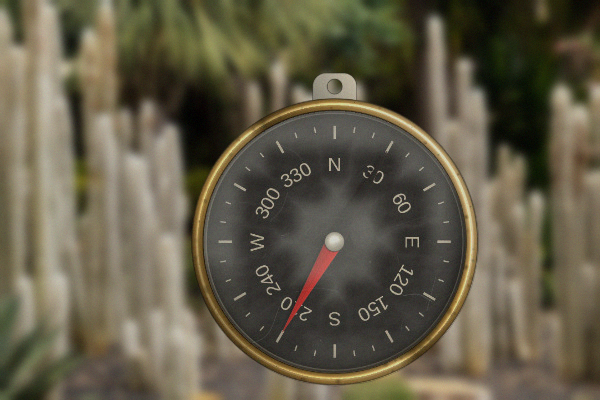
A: ° 210
